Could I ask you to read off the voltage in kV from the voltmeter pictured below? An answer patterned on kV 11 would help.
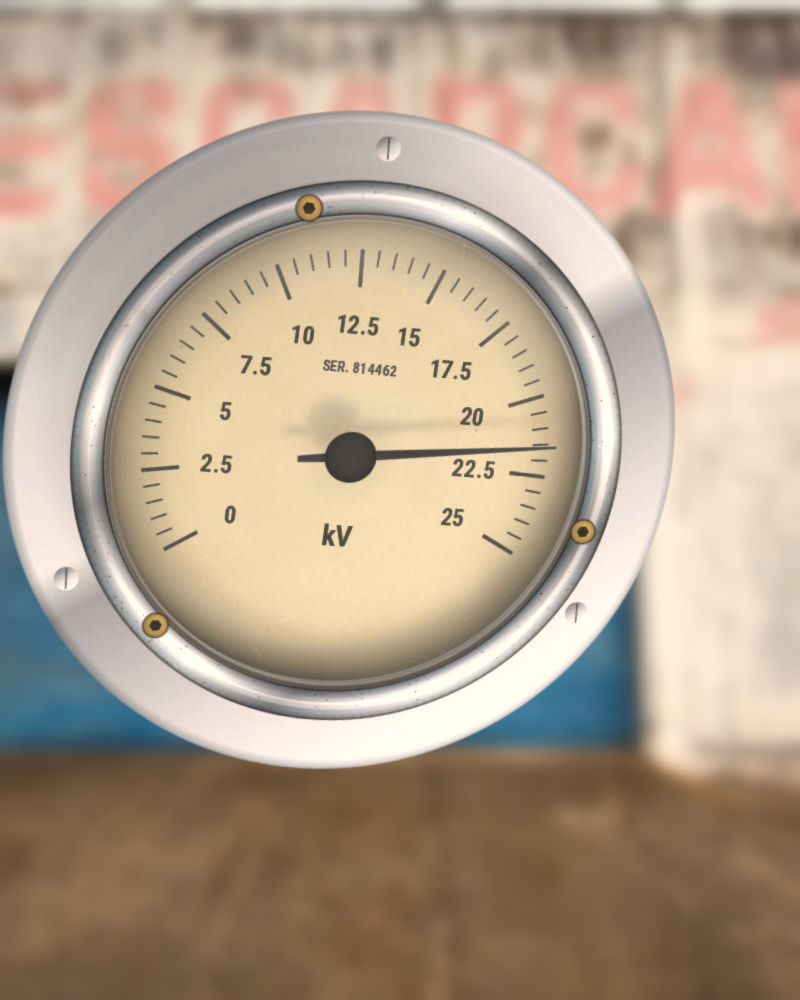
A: kV 21.5
